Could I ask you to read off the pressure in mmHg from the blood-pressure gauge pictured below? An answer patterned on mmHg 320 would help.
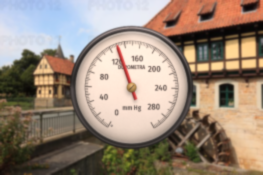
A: mmHg 130
